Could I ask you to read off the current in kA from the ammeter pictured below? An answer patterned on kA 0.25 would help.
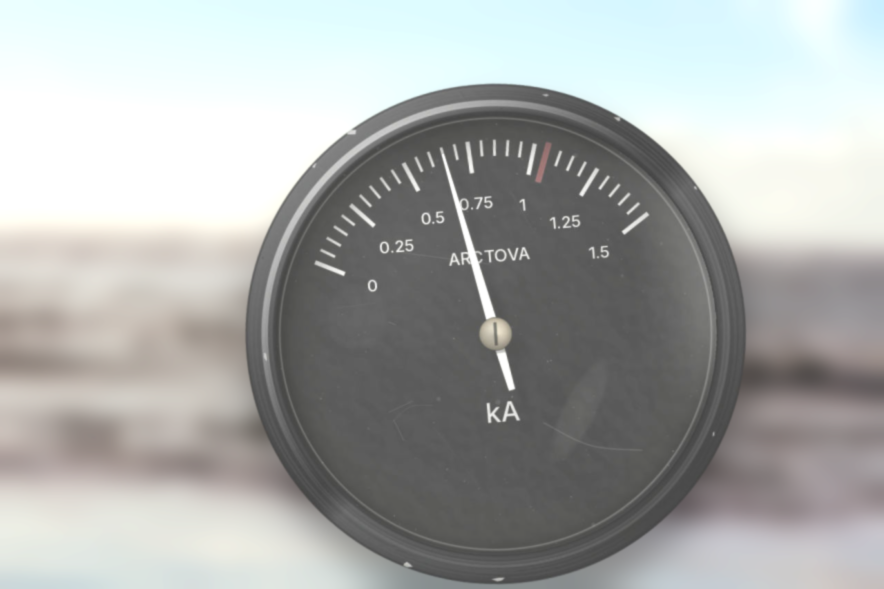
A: kA 0.65
